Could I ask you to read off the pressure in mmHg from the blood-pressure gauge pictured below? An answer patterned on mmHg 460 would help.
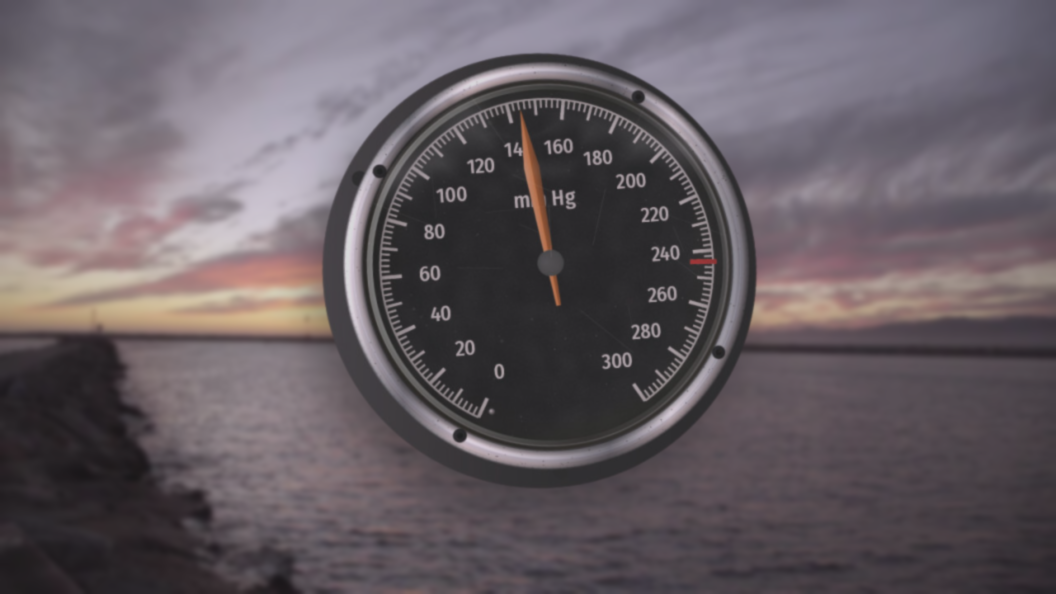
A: mmHg 144
